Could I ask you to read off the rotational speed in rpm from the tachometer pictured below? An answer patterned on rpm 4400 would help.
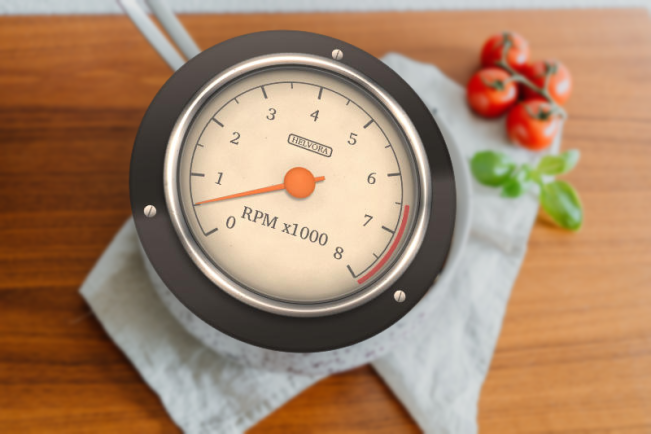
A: rpm 500
